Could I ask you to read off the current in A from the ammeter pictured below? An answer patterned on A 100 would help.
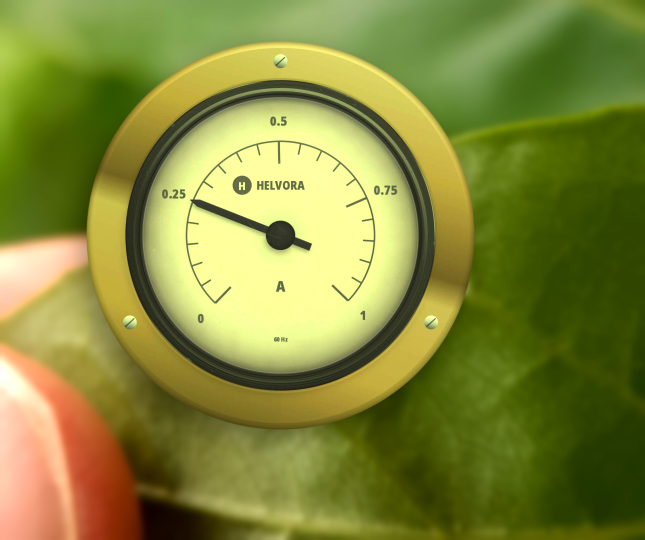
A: A 0.25
